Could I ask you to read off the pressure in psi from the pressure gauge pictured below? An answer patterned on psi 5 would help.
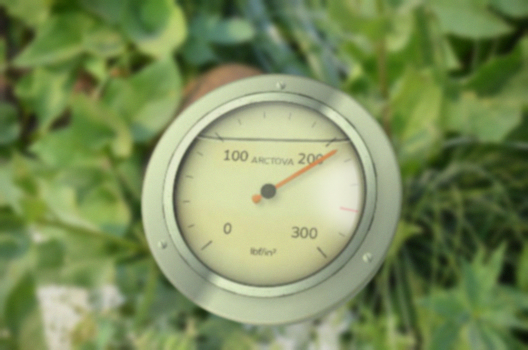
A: psi 210
